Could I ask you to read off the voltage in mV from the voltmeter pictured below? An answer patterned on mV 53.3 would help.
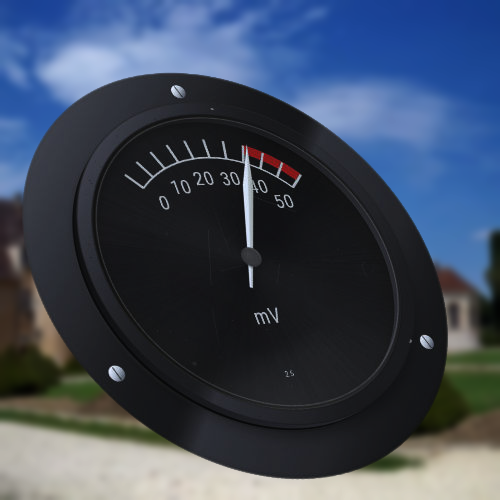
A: mV 35
